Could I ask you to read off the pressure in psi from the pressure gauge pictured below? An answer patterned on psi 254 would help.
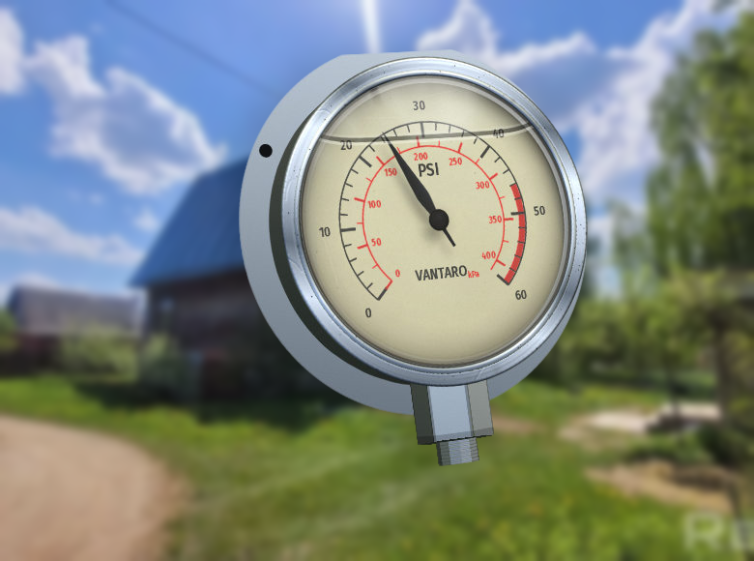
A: psi 24
